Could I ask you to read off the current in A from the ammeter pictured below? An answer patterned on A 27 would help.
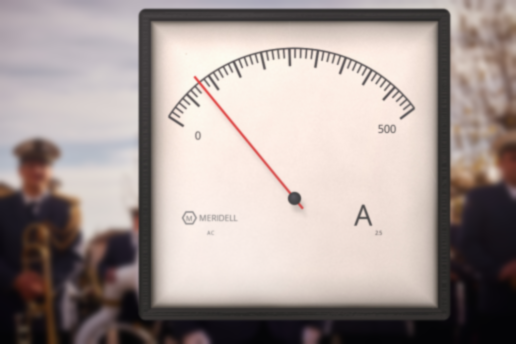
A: A 80
